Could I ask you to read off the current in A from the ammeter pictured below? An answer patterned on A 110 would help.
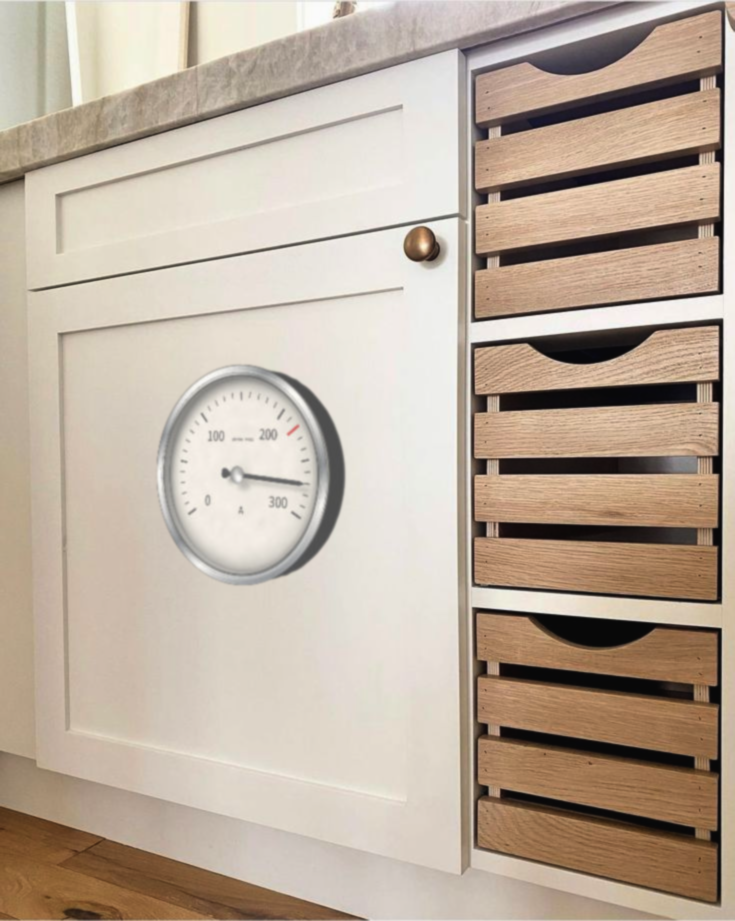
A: A 270
